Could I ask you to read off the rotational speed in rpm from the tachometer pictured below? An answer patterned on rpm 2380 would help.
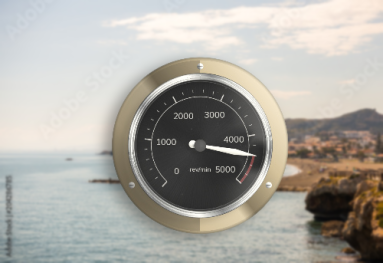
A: rpm 4400
